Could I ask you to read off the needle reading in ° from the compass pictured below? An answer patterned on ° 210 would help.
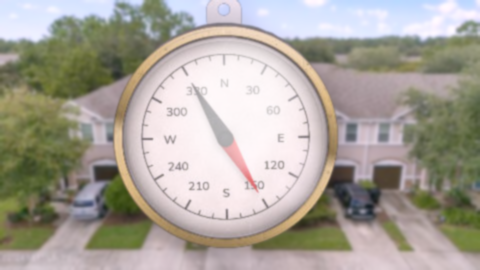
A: ° 150
